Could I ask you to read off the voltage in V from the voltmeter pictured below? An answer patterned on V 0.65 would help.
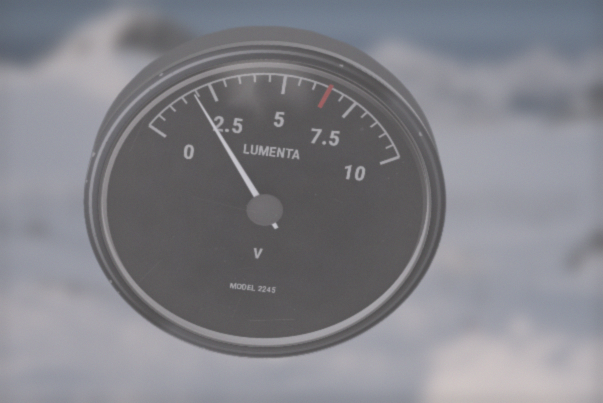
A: V 2
